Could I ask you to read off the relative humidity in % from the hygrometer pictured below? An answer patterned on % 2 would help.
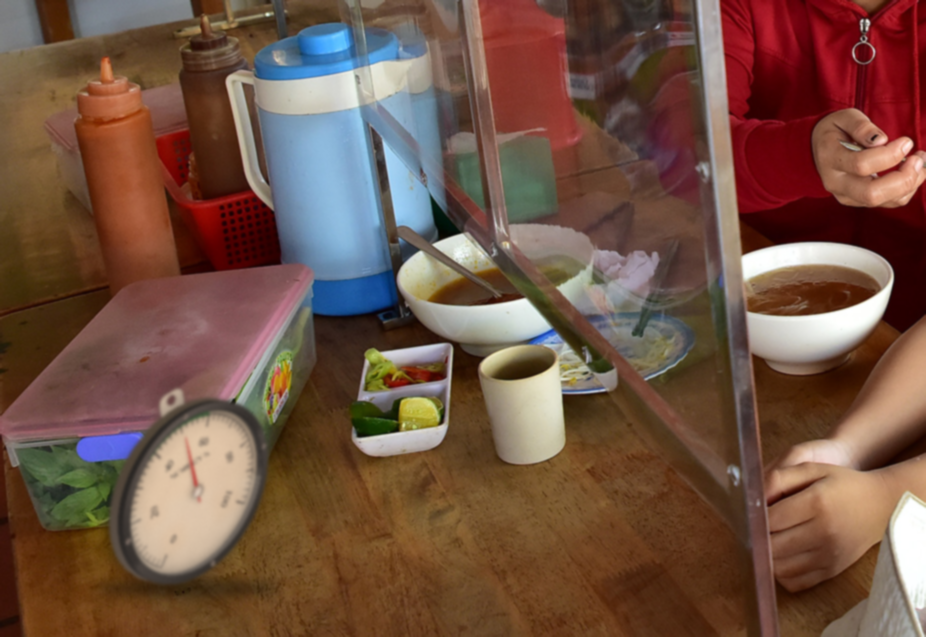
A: % 50
